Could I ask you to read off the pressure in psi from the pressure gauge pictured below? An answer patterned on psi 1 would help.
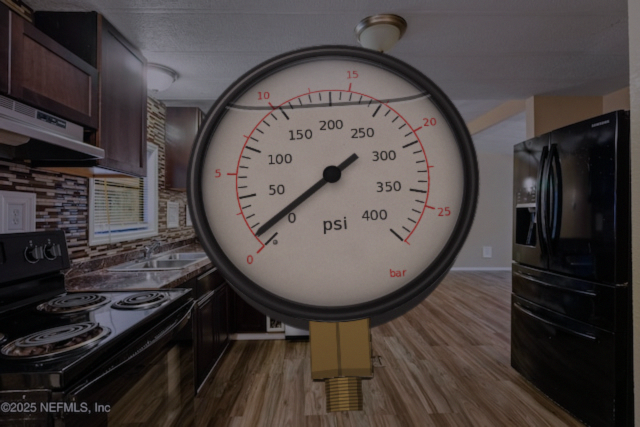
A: psi 10
